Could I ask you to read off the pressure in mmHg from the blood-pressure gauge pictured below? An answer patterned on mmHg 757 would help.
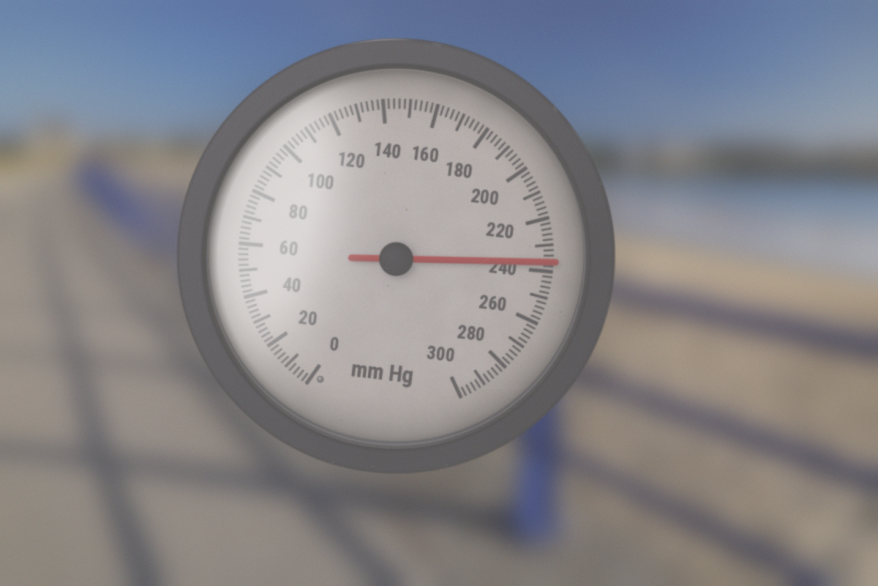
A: mmHg 236
